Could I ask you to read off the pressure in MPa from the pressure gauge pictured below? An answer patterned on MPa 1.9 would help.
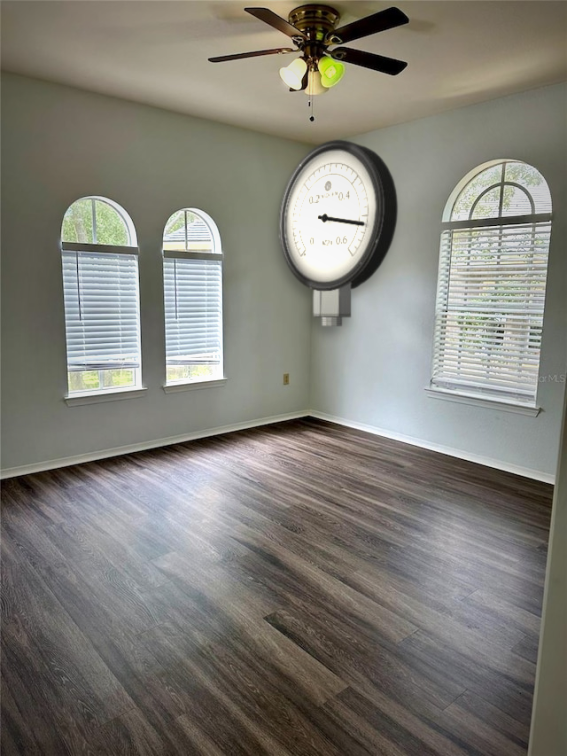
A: MPa 0.52
